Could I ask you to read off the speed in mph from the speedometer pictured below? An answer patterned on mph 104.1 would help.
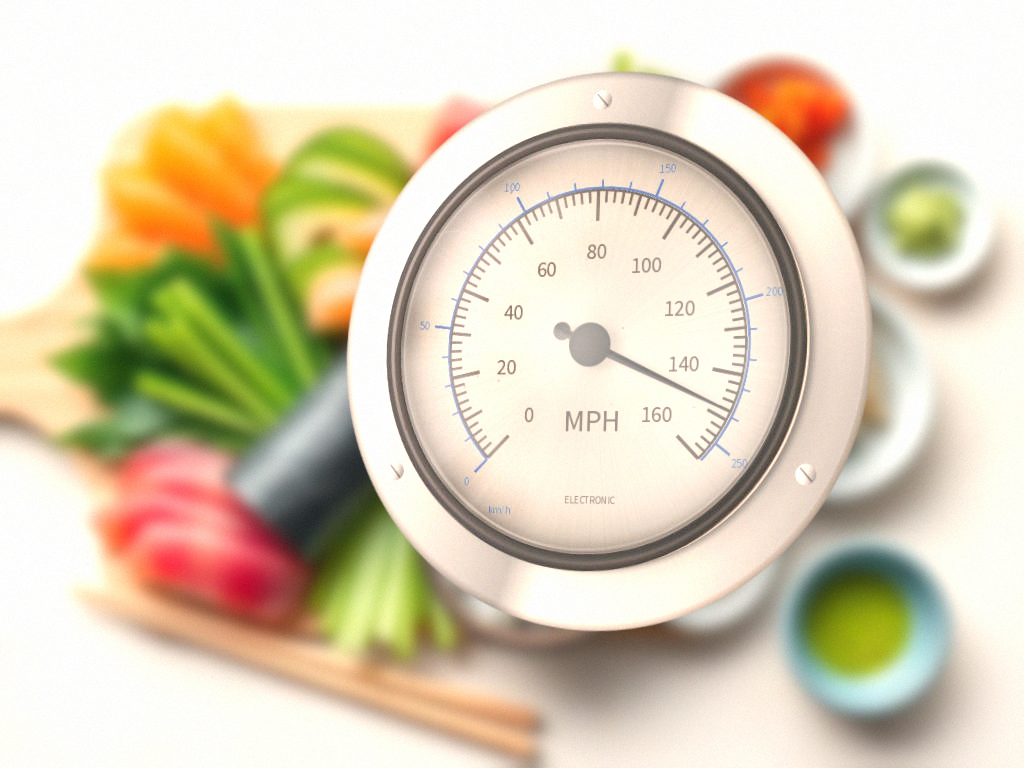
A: mph 148
